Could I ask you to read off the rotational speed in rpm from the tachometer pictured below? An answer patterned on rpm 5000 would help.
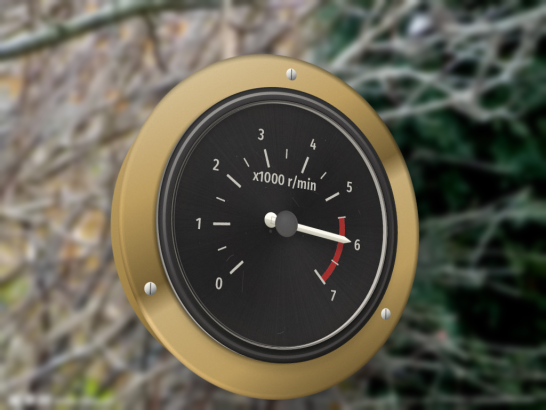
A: rpm 6000
